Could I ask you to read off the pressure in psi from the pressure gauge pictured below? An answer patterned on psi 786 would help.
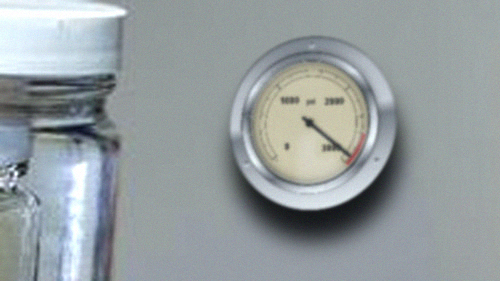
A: psi 2900
